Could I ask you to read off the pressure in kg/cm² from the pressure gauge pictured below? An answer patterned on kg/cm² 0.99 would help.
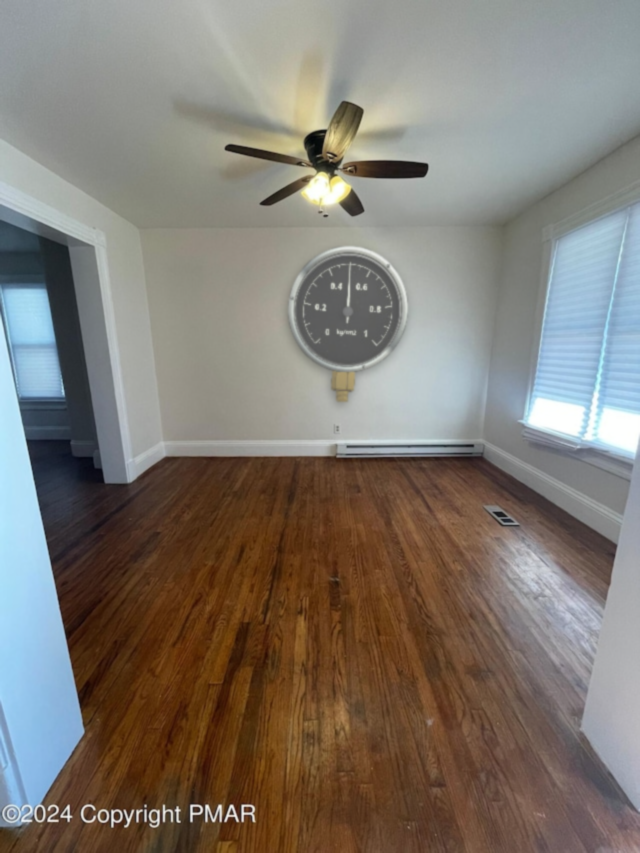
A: kg/cm² 0.5
